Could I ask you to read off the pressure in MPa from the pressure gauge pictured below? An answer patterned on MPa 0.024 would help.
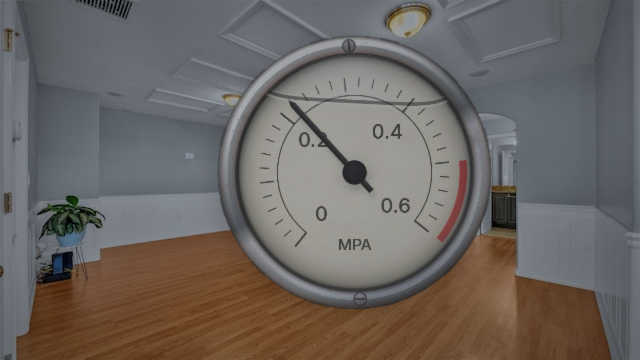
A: MPa 0.22
